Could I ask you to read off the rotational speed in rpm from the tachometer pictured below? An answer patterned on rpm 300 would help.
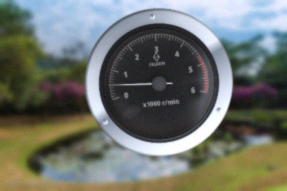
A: rpm 500
